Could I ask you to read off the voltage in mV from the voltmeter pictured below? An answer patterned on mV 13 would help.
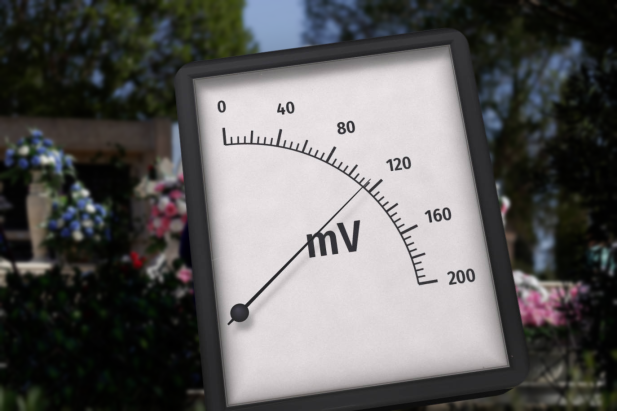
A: mV 115
